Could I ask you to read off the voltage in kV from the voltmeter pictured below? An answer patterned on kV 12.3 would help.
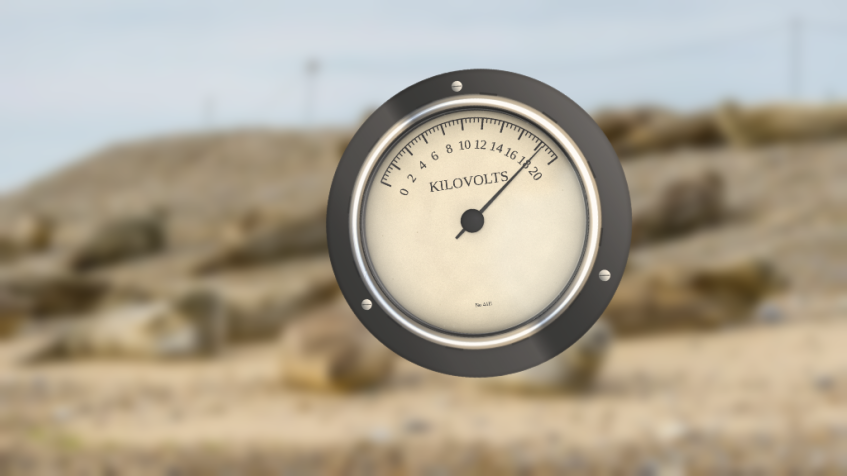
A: kV 18.4
